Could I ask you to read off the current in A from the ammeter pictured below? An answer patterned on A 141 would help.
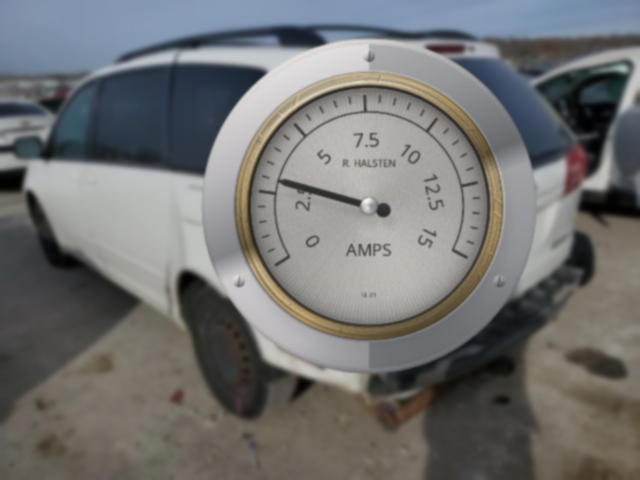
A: A 3
